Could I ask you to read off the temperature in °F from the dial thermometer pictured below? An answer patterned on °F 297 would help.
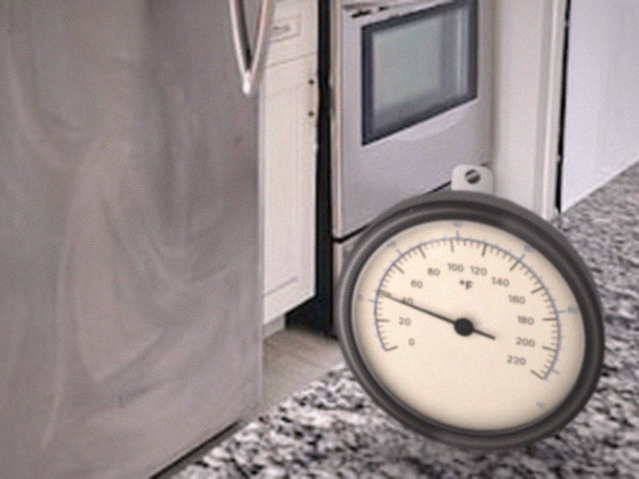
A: °F 40
